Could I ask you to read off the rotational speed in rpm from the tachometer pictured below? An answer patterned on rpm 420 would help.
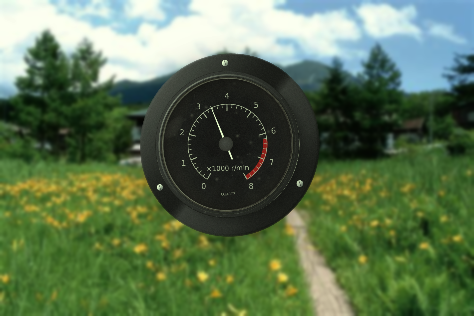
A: rpm 3400
